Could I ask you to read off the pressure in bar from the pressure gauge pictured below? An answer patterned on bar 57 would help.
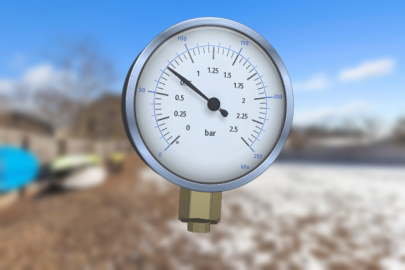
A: bar 0.75
